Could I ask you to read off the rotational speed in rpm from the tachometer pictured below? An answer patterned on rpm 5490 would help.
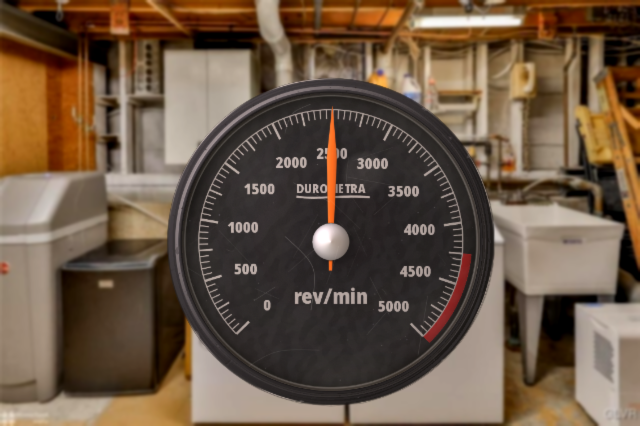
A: rpm 2500
